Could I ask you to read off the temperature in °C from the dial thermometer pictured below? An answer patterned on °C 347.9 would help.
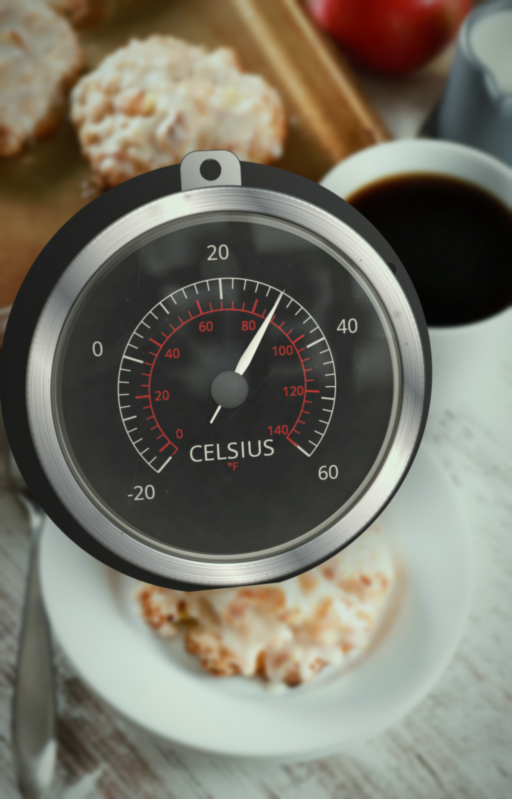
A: °C 30
